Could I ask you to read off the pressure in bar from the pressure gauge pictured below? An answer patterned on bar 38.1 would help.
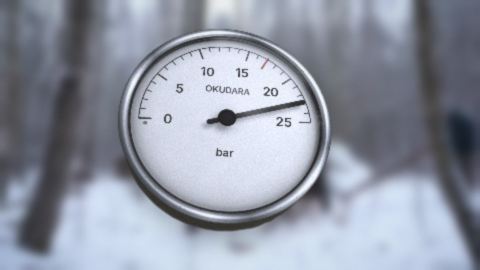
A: bar 23
